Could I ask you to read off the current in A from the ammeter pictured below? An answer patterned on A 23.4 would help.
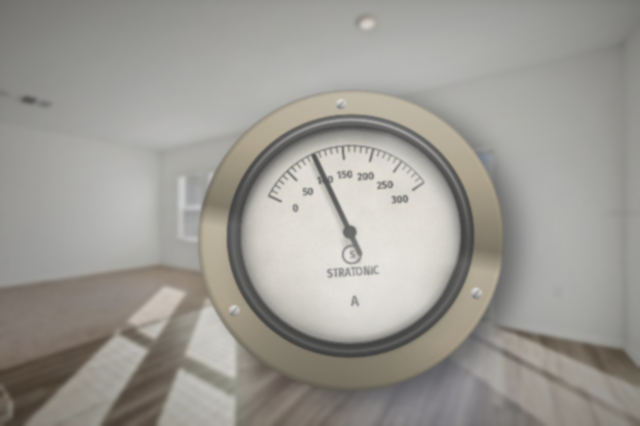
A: A 100
